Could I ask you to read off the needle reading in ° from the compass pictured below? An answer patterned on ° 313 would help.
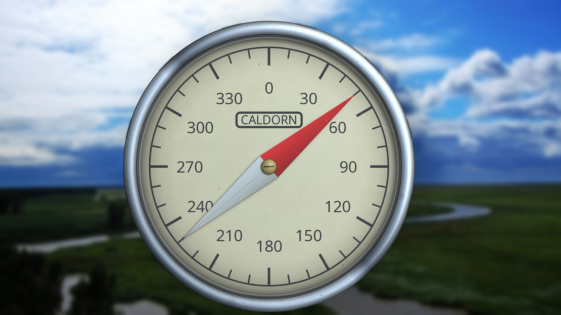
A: ° 50
